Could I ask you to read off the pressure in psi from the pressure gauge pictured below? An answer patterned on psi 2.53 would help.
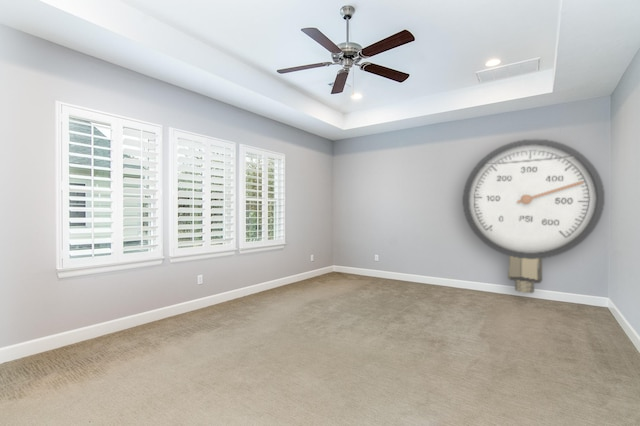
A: psi 450
